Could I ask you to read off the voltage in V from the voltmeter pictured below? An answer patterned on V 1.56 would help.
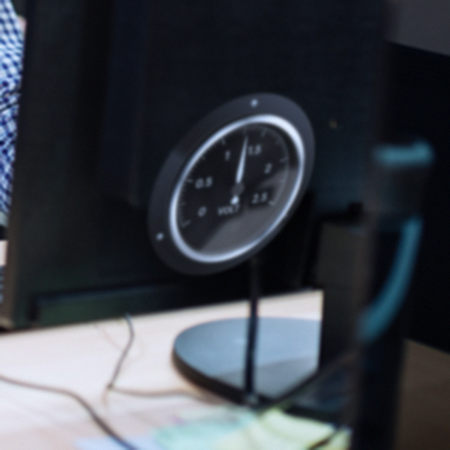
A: V 1.25
